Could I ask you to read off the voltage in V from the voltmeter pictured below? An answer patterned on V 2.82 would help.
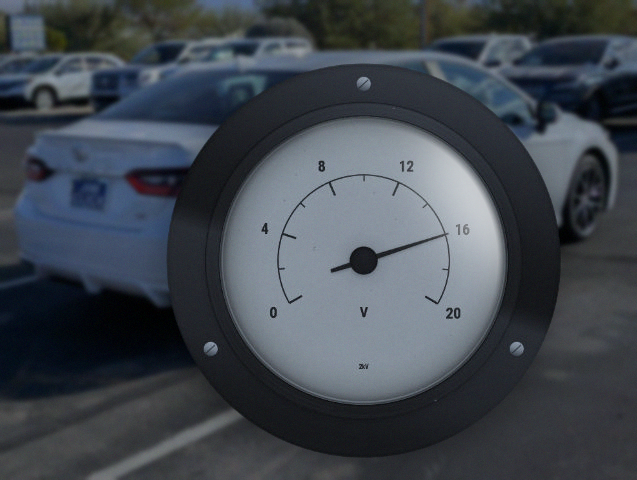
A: V 16
